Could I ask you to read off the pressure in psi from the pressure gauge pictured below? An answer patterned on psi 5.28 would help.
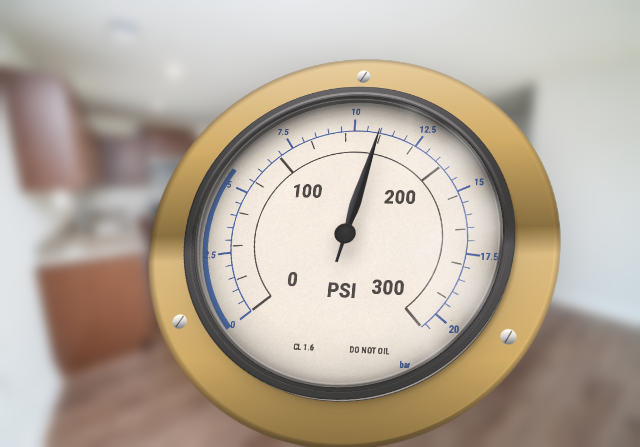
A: psi 160
